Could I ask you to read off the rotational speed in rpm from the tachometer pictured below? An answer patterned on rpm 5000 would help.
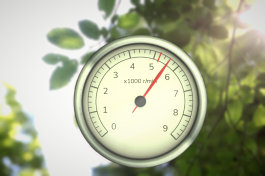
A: rpm 5600
